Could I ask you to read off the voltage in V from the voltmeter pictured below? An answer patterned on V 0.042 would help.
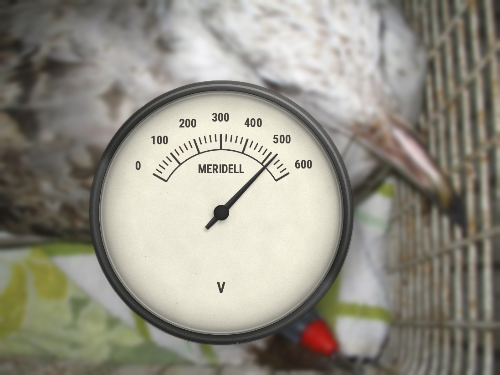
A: V 520
